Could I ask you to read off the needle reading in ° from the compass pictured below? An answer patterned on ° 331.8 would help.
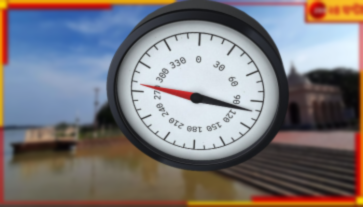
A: ° 280
